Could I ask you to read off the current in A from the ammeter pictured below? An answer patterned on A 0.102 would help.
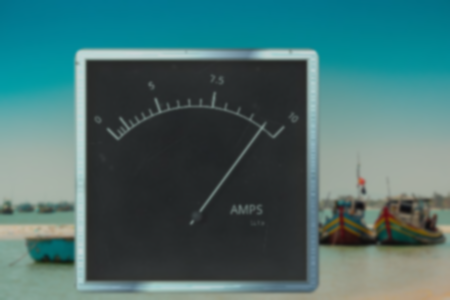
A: A 9.5
